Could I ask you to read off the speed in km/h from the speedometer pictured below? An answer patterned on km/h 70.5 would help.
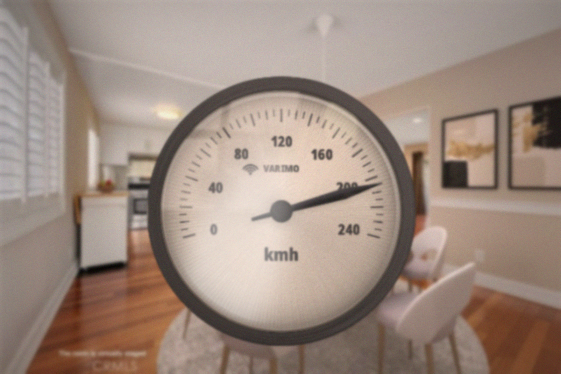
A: km/h 205
